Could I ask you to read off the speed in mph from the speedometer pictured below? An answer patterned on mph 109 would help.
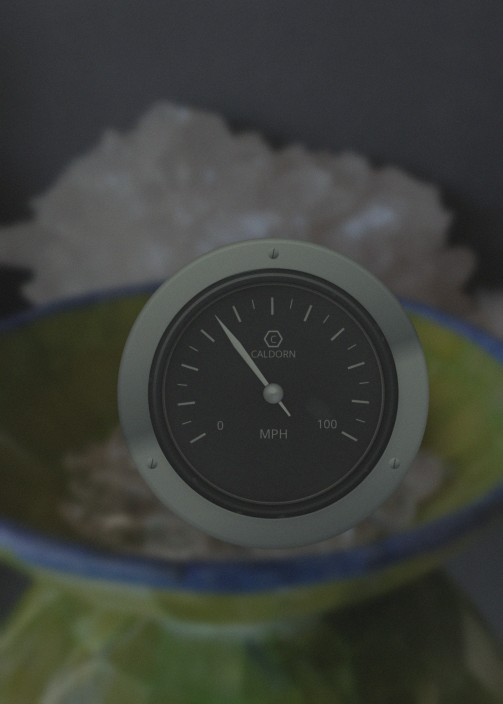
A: mph 35
